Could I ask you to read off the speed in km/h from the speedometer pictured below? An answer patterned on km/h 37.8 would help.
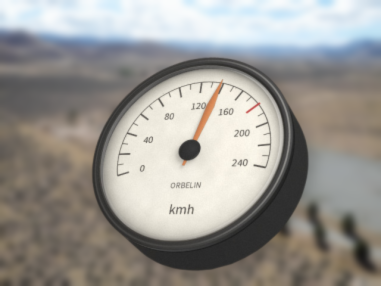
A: km/h 140
